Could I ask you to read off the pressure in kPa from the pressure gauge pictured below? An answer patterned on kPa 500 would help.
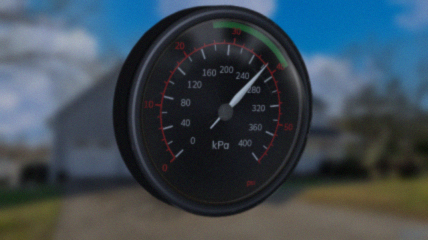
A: kPa 260
